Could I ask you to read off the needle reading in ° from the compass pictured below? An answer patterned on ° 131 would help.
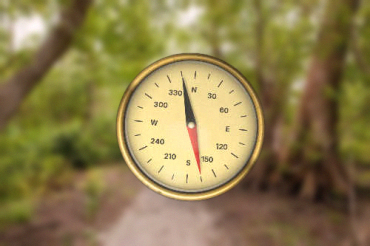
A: ° 165
